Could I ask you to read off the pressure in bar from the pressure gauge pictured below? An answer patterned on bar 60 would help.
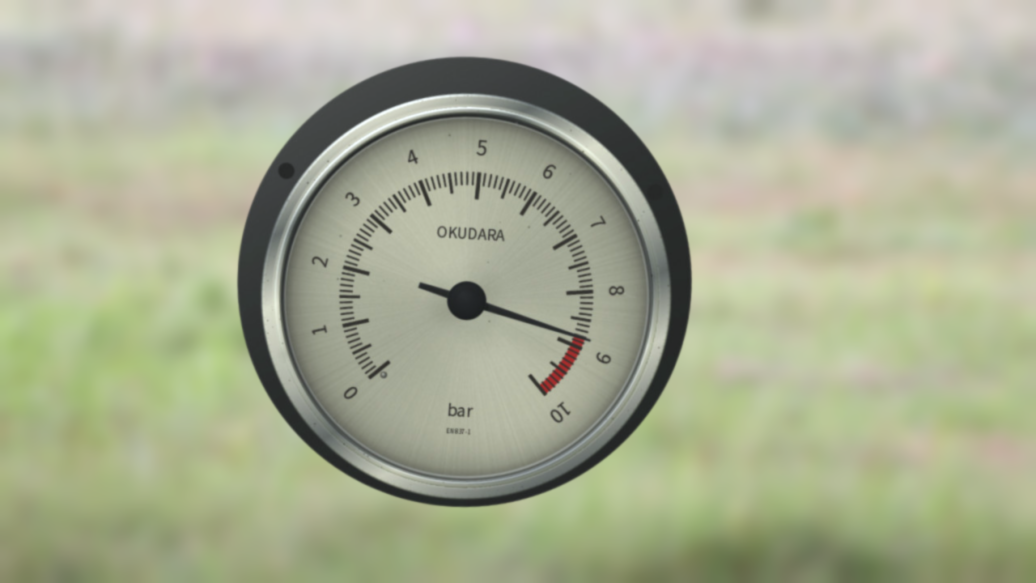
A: bar 8.8
